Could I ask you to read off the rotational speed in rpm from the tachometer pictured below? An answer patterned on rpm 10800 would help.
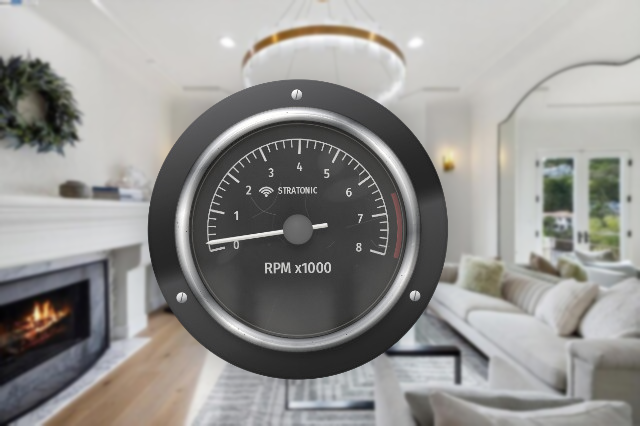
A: rpm 200
